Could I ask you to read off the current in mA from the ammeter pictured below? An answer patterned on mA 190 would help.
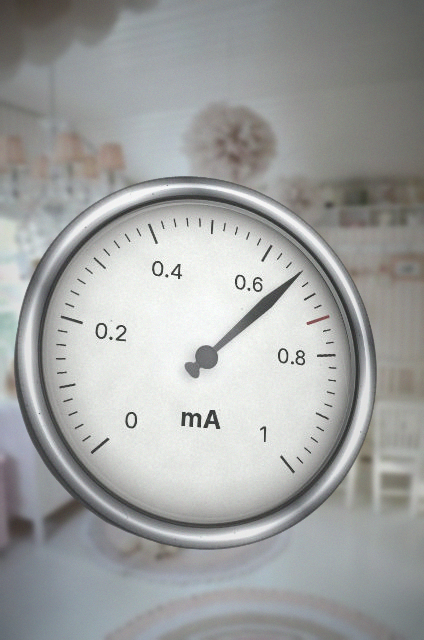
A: mA 0.66
